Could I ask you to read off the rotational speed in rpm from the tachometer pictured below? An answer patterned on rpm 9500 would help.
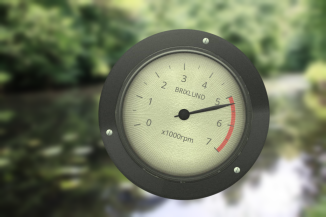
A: rpm 5250
